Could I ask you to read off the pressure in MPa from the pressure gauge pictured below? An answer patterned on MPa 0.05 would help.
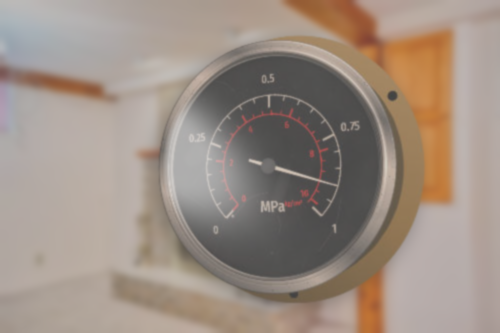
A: MPa 0.9
